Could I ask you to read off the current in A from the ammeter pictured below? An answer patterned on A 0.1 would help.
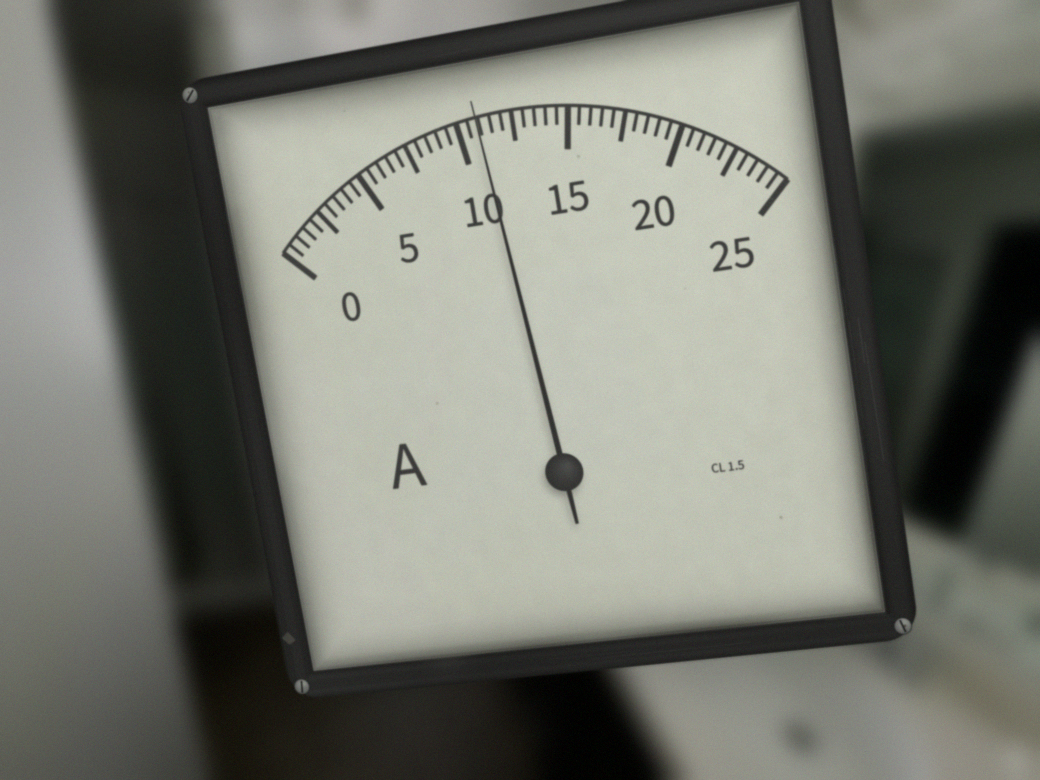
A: A 11
